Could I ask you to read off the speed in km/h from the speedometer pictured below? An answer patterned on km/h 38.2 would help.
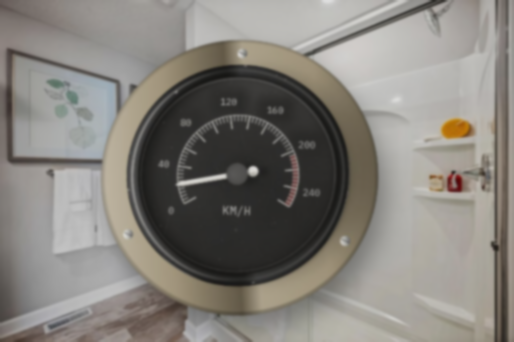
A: km/h 20
